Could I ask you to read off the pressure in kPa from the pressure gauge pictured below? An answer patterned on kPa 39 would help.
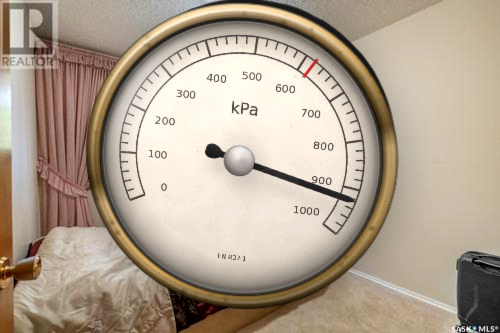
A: kPa 920
